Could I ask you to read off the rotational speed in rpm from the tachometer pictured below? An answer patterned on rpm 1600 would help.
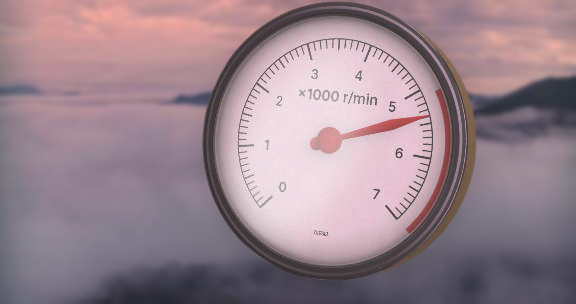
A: rpm 5400
